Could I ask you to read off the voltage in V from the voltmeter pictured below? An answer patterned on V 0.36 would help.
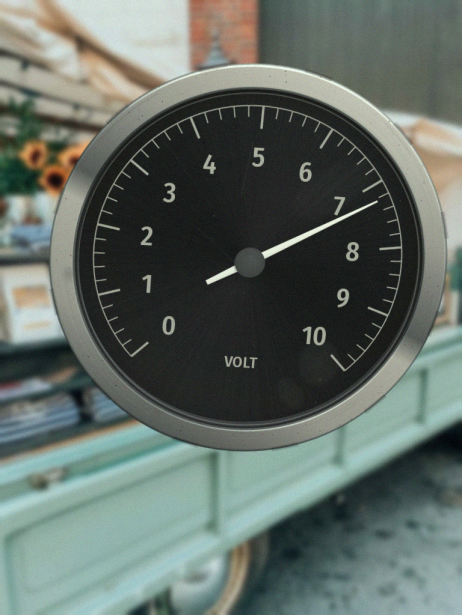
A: V 7.2
